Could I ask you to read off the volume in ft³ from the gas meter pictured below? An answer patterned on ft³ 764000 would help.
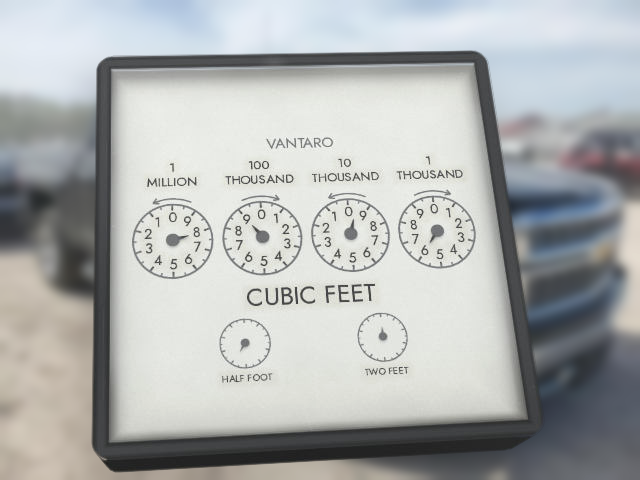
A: ft³ 789600
